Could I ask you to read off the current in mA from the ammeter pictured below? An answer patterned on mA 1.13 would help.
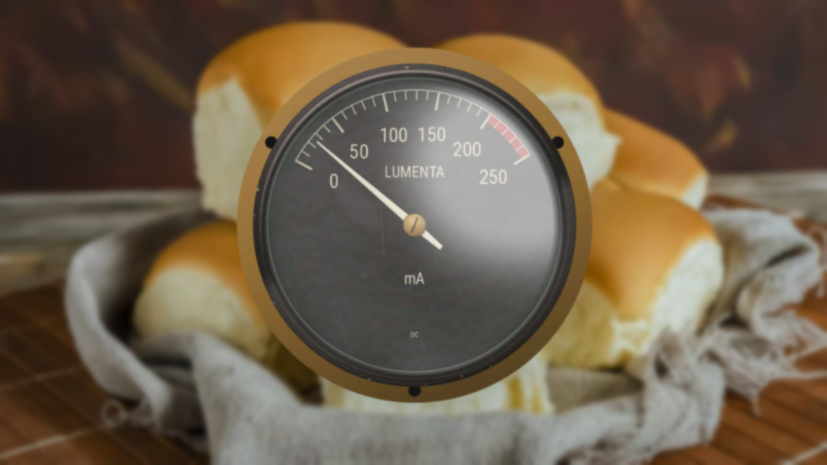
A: mA 25
